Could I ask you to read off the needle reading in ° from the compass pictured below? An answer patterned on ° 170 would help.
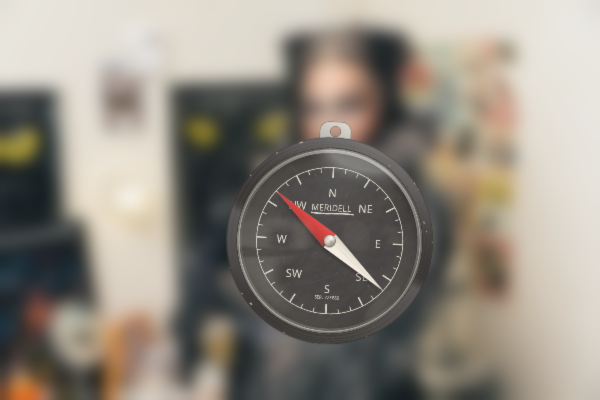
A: ° 310
